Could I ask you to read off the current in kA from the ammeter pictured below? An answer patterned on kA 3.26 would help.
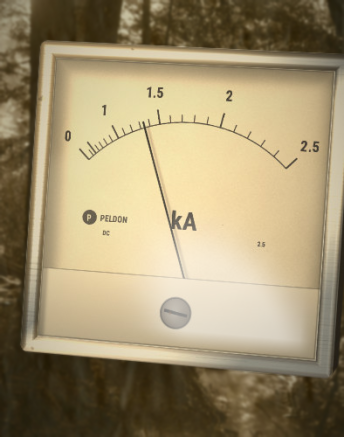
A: kA 1.35
